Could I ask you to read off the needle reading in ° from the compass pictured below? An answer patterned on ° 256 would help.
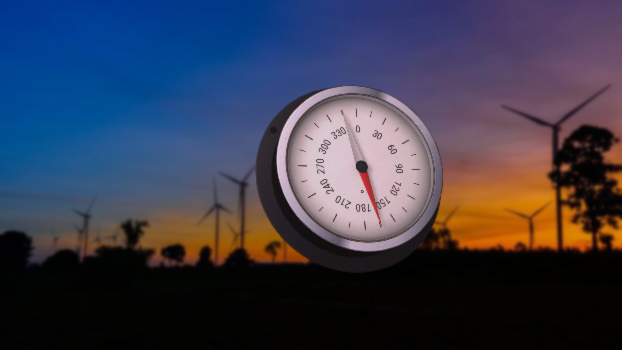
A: ° 165
